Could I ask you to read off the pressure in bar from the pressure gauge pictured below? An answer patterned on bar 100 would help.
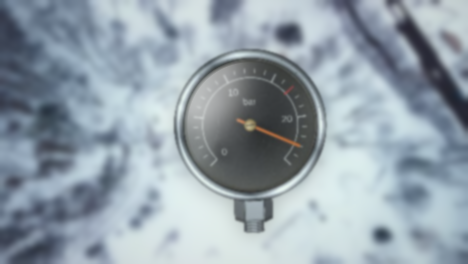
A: bar 23
